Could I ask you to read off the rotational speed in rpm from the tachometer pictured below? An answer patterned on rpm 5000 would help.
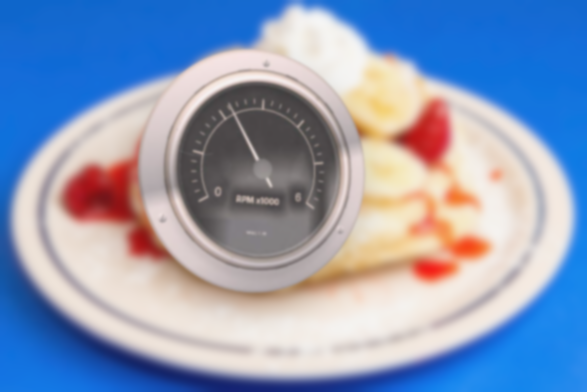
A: rpm 2200
